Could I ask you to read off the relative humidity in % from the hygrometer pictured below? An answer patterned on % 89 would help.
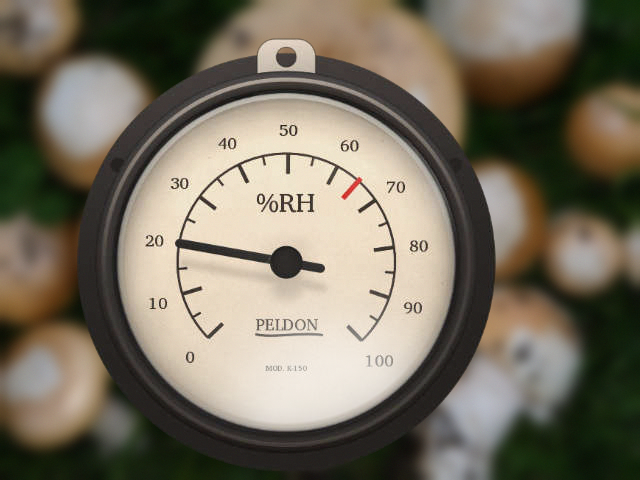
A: % 20
